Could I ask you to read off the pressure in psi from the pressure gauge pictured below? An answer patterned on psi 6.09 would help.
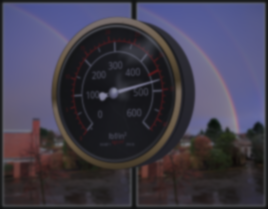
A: psi 475
